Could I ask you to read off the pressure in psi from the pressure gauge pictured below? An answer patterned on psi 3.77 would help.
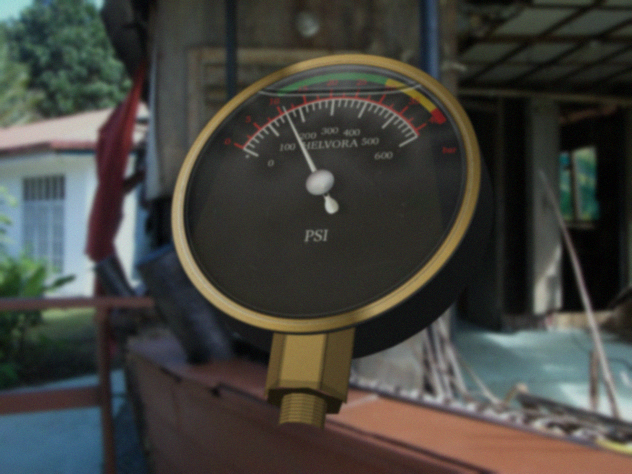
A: psi 160
